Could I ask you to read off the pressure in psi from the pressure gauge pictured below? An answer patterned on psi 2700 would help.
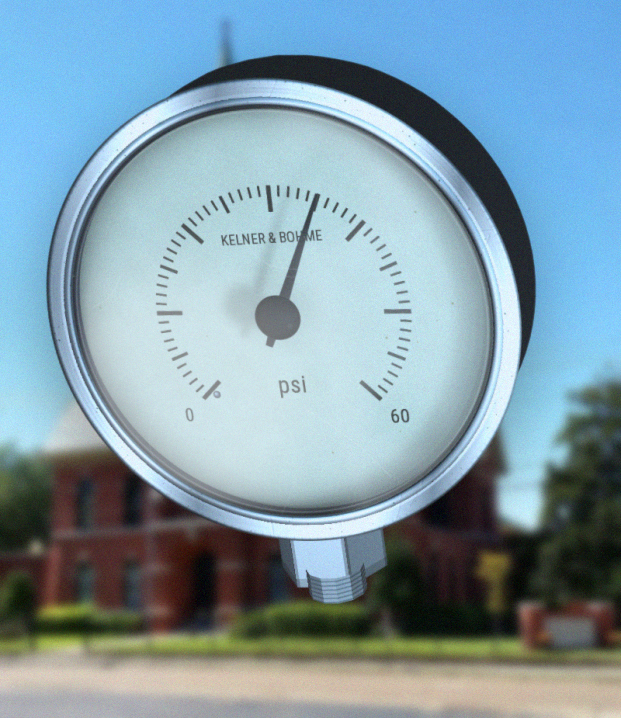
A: psi 35
